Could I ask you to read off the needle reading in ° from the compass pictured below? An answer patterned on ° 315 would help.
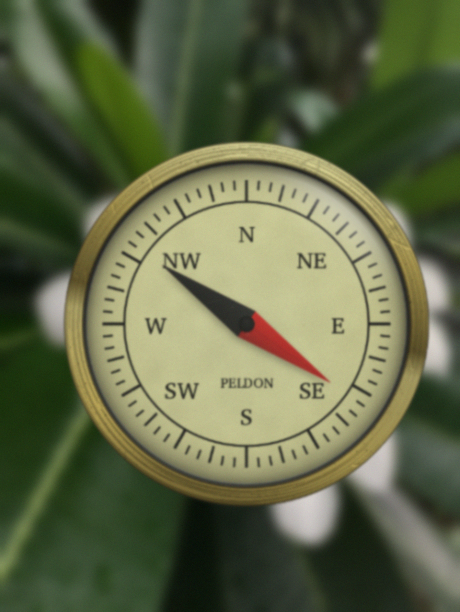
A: ° 125
